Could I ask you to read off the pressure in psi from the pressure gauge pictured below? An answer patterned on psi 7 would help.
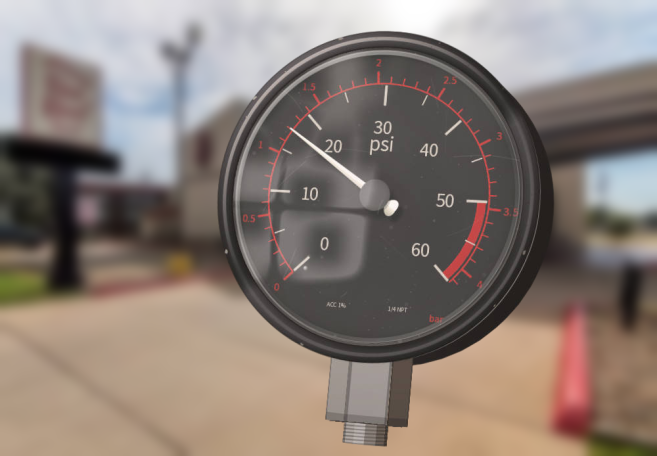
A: psi 17.5
